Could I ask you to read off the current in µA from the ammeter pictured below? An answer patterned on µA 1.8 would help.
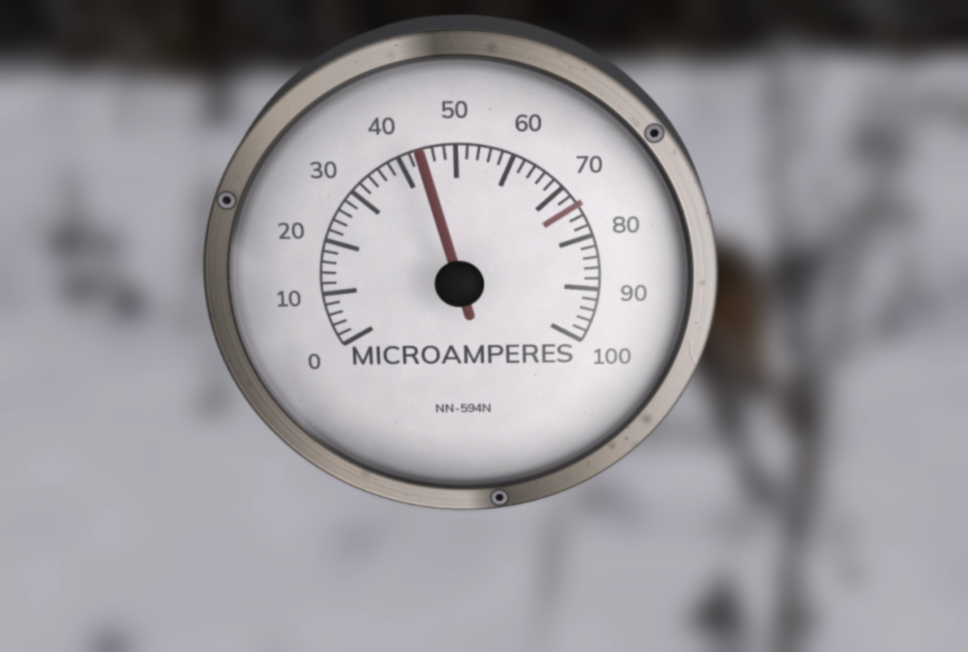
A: µA 44
